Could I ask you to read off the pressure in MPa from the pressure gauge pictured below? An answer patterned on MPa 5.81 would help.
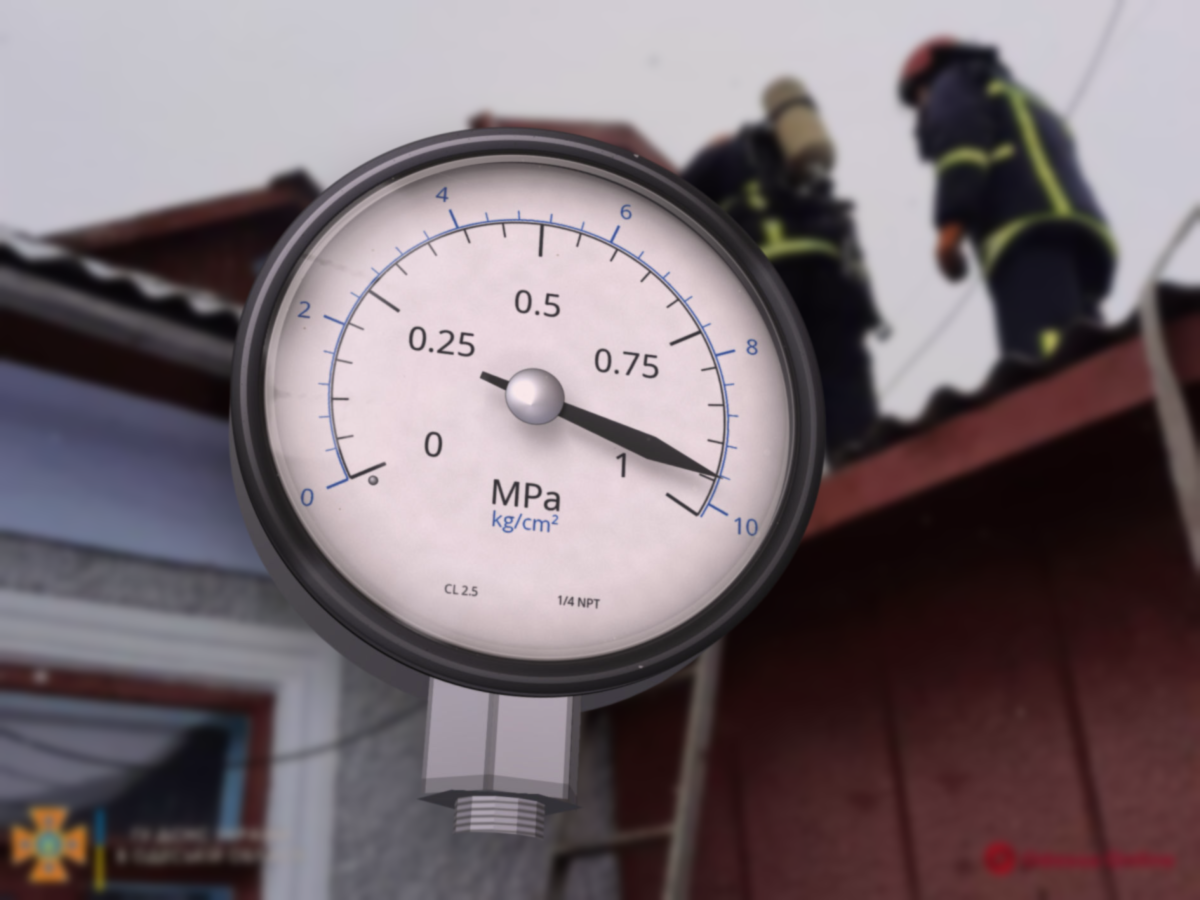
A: MPa 0.95
